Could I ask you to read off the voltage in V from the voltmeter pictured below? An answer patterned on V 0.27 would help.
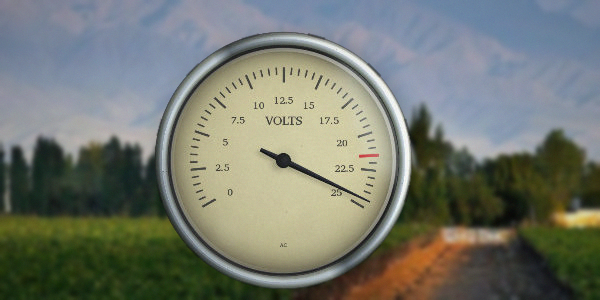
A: V 24.5
